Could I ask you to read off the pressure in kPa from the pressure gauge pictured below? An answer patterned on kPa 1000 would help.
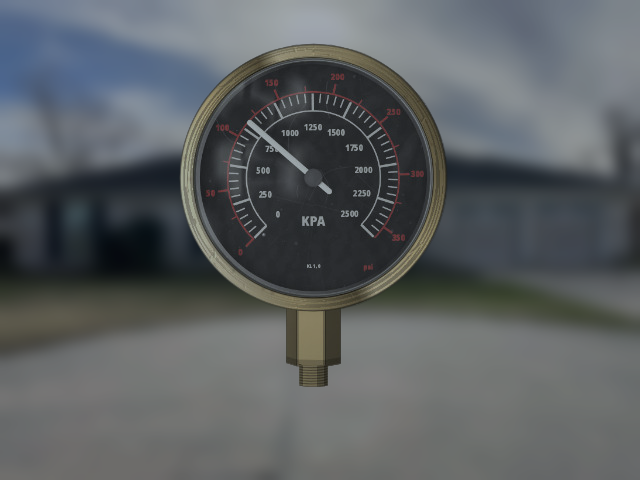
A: kPa 800
